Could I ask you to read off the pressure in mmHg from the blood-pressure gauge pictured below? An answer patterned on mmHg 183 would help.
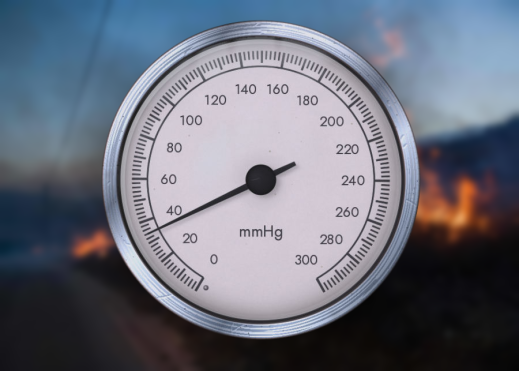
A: mmHg 34
